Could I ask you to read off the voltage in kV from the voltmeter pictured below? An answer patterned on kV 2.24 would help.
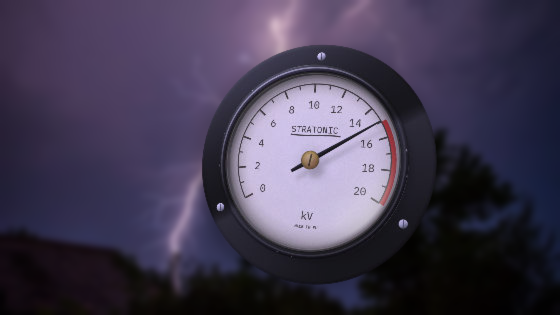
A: kV 15
